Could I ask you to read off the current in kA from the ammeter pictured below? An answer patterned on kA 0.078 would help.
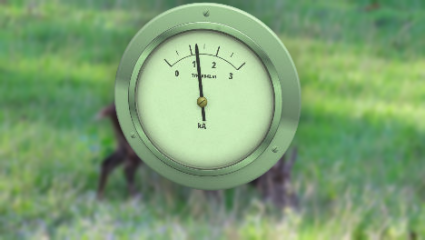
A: kA 1.25
